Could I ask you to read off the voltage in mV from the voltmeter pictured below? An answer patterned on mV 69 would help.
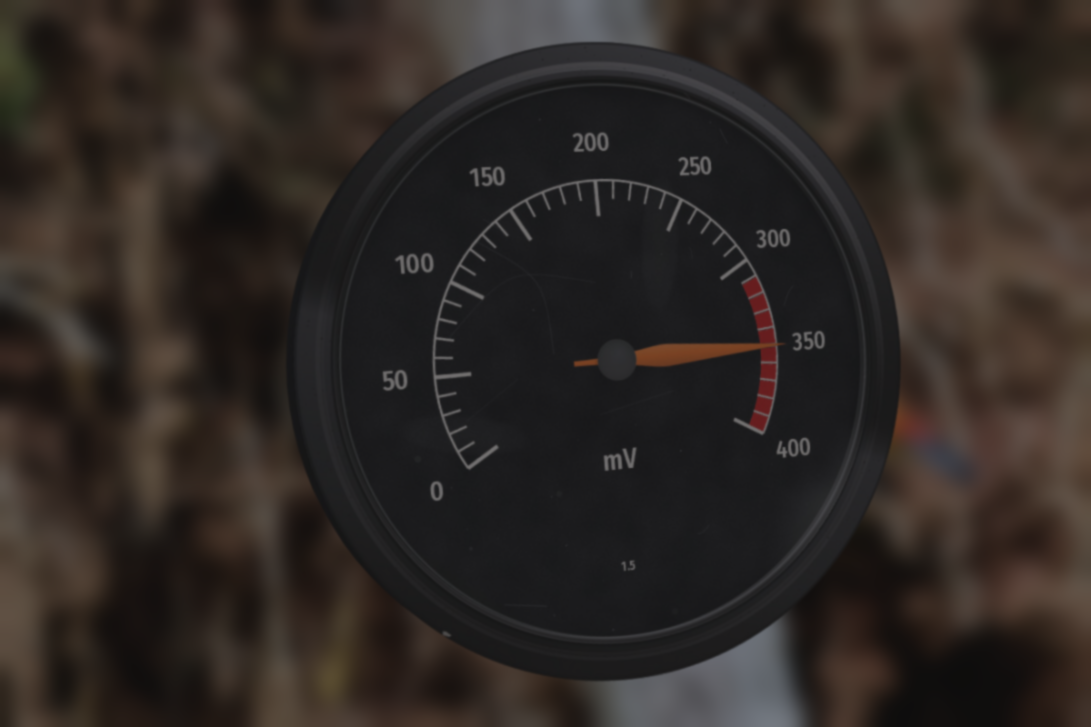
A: mV 350
